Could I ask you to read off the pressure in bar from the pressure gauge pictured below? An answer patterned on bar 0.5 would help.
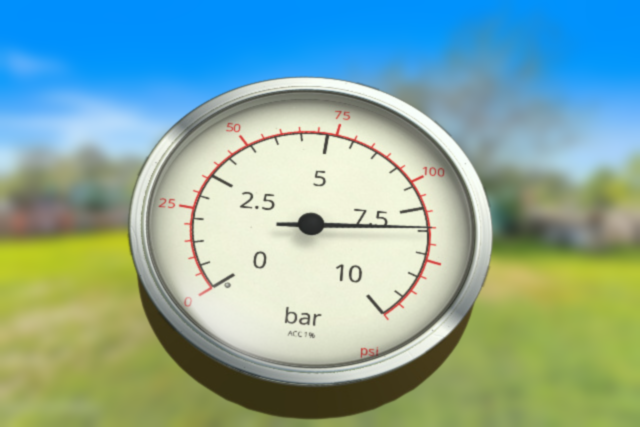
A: bar 8
